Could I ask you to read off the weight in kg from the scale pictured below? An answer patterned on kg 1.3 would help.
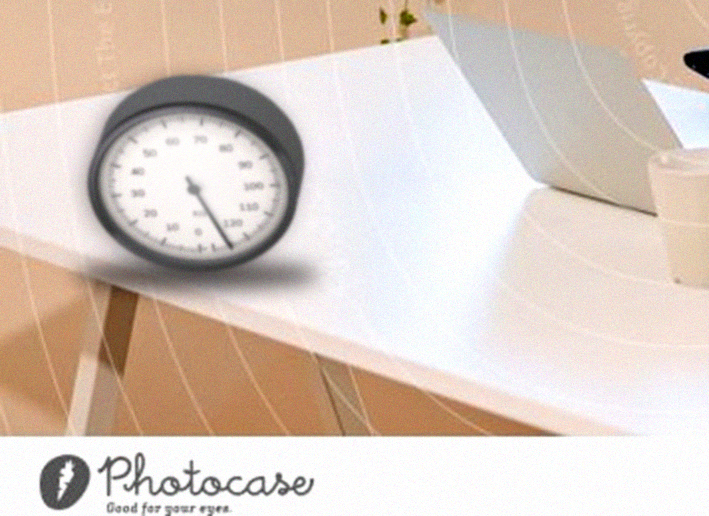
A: kg 125
